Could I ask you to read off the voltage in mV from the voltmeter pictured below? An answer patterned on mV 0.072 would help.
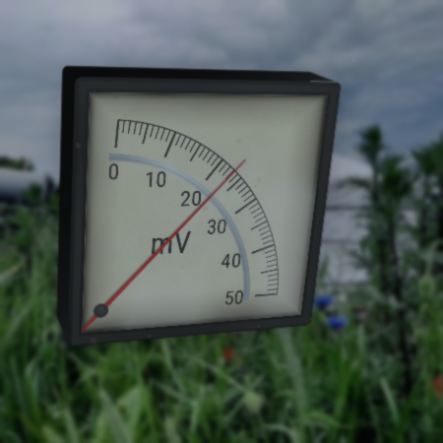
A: mV 23
